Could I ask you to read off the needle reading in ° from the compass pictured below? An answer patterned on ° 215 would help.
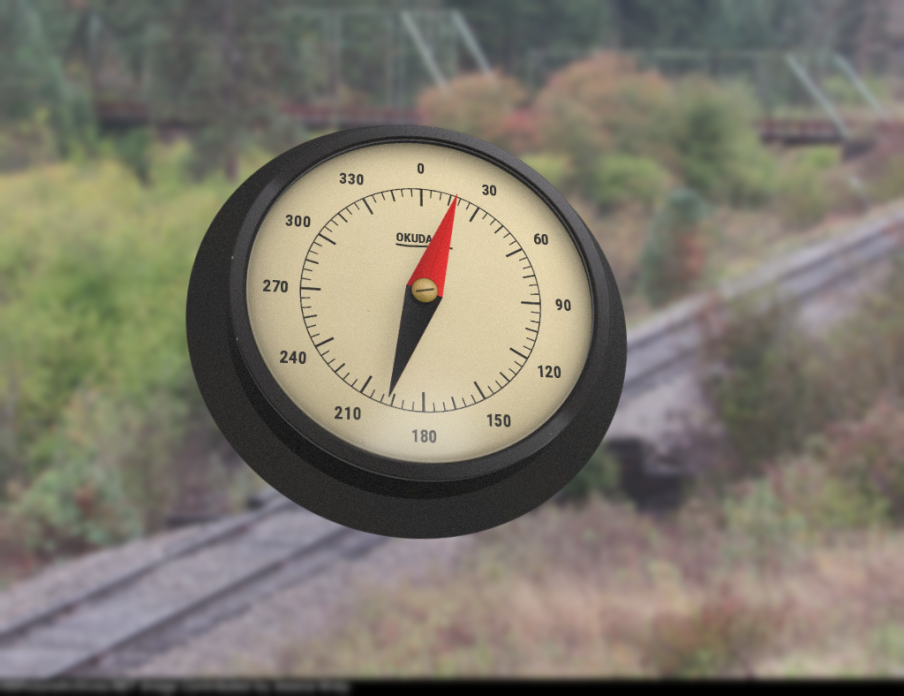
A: ° 17.5
